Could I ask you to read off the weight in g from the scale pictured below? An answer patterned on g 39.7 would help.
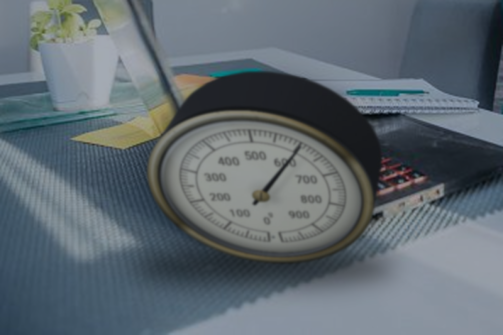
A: g 600
